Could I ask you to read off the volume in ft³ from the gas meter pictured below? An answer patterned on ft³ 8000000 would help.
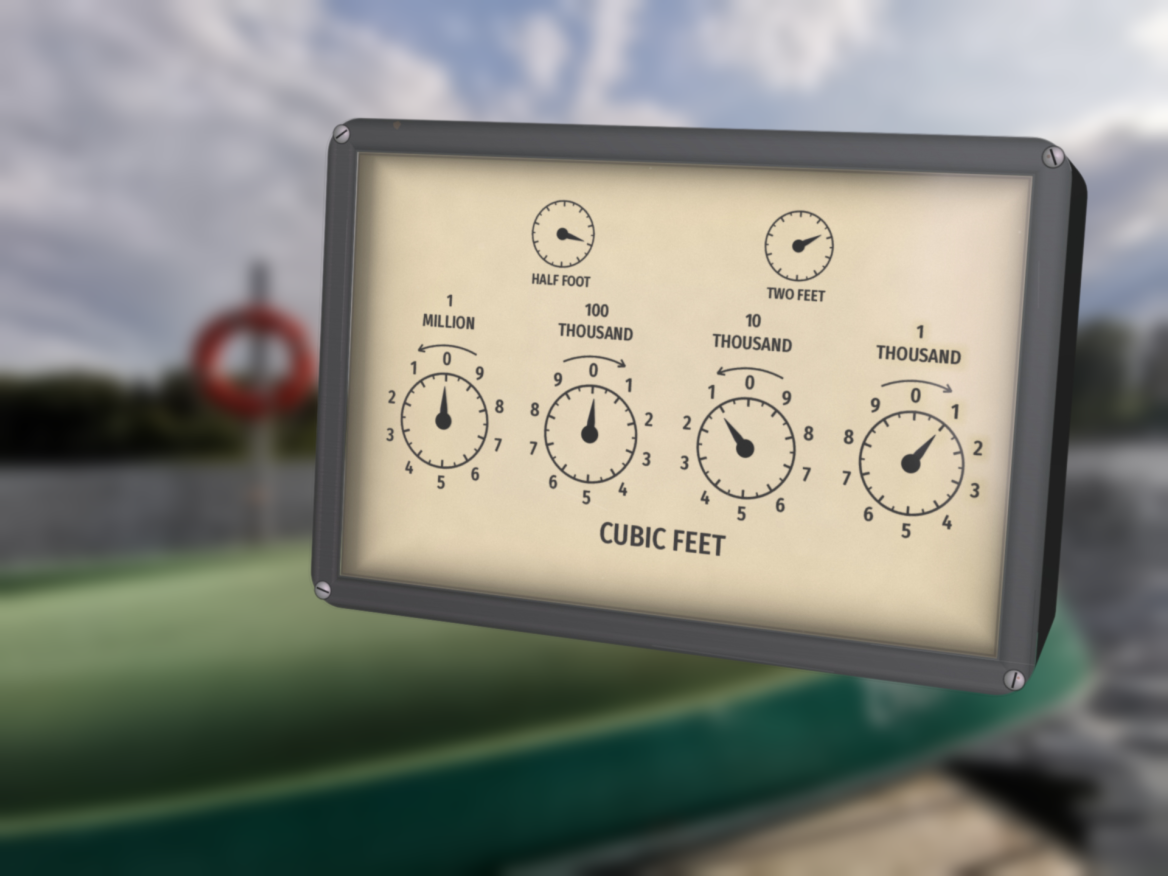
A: ft³ 1100
